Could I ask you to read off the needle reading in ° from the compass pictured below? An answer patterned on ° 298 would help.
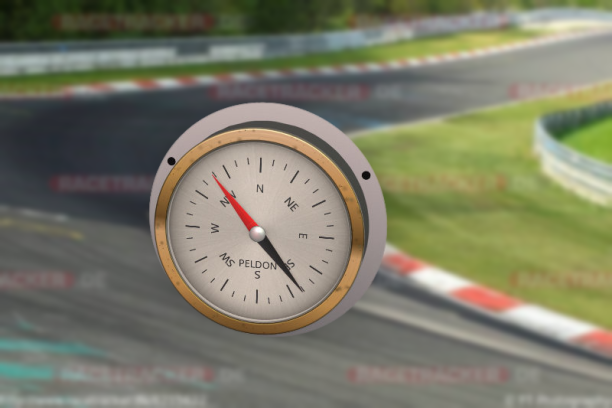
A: ° 320
